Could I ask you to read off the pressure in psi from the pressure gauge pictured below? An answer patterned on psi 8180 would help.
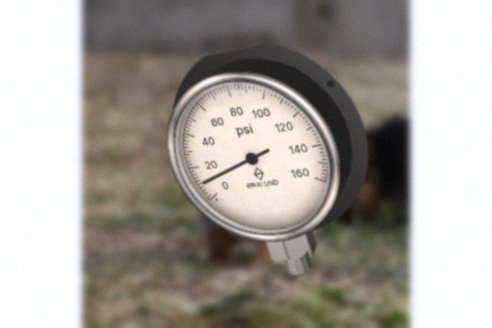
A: psi 10
